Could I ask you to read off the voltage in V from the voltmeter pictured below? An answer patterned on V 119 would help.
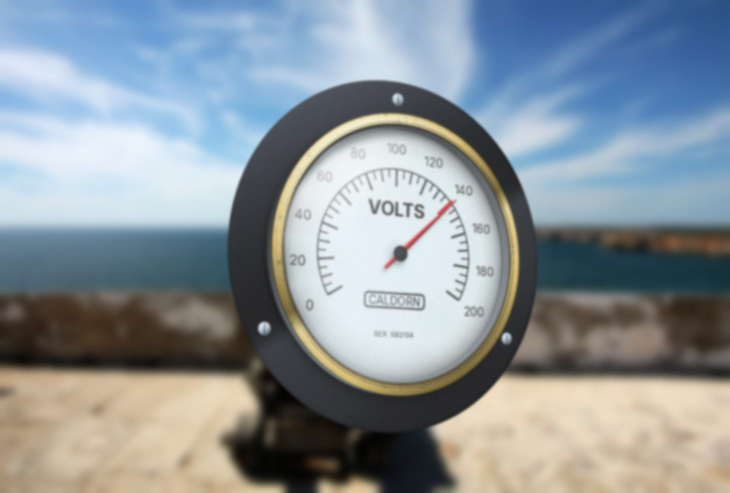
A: V 140
